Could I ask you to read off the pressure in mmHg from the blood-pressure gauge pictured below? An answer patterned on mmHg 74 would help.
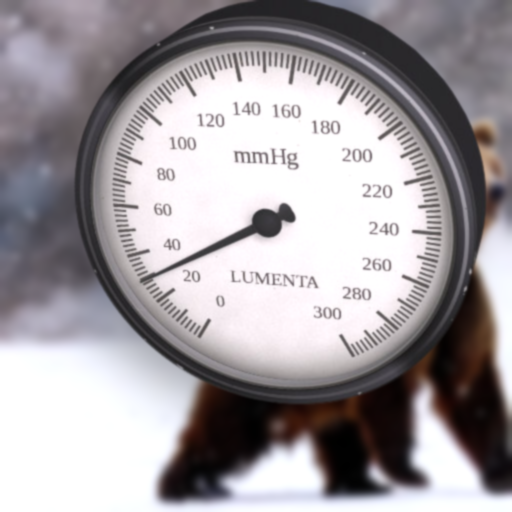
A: mmHg 30
